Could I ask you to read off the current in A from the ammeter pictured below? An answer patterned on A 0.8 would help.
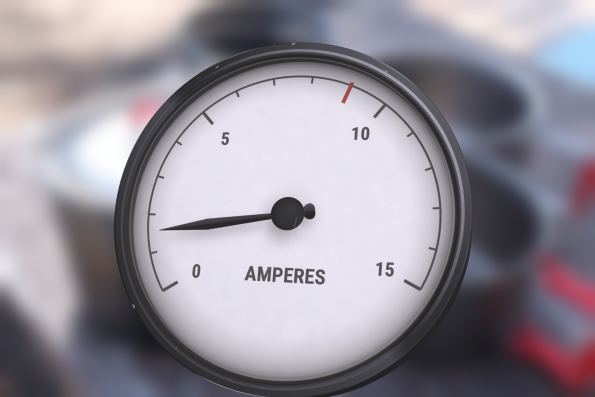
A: A 1.5
